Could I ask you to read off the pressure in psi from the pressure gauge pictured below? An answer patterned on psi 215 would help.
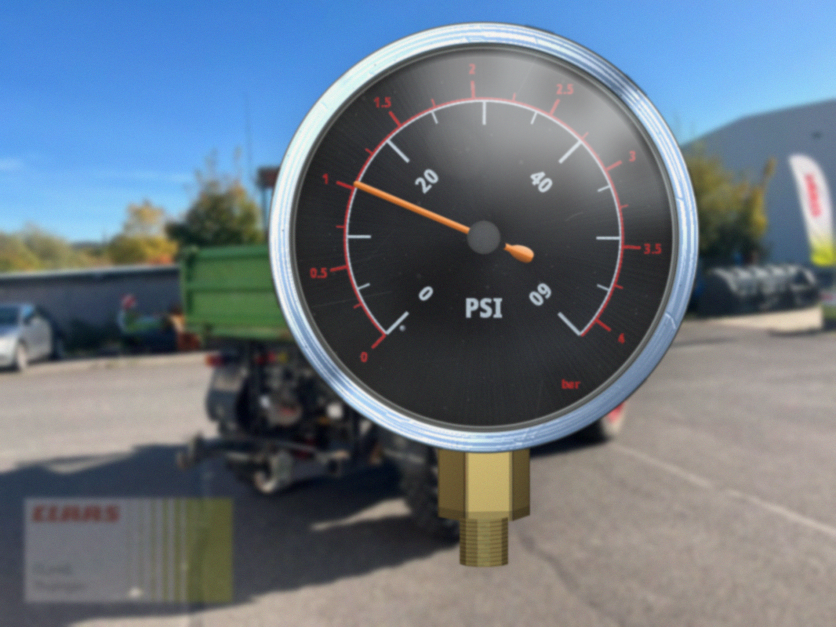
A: psi 15
